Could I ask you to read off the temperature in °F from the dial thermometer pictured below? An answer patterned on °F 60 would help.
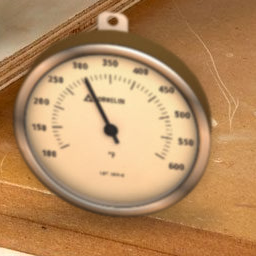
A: °F 300
